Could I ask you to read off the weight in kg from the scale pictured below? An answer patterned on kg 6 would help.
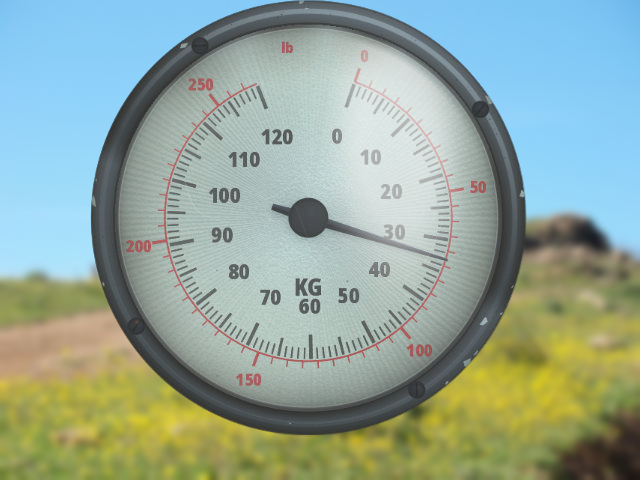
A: kg 33
